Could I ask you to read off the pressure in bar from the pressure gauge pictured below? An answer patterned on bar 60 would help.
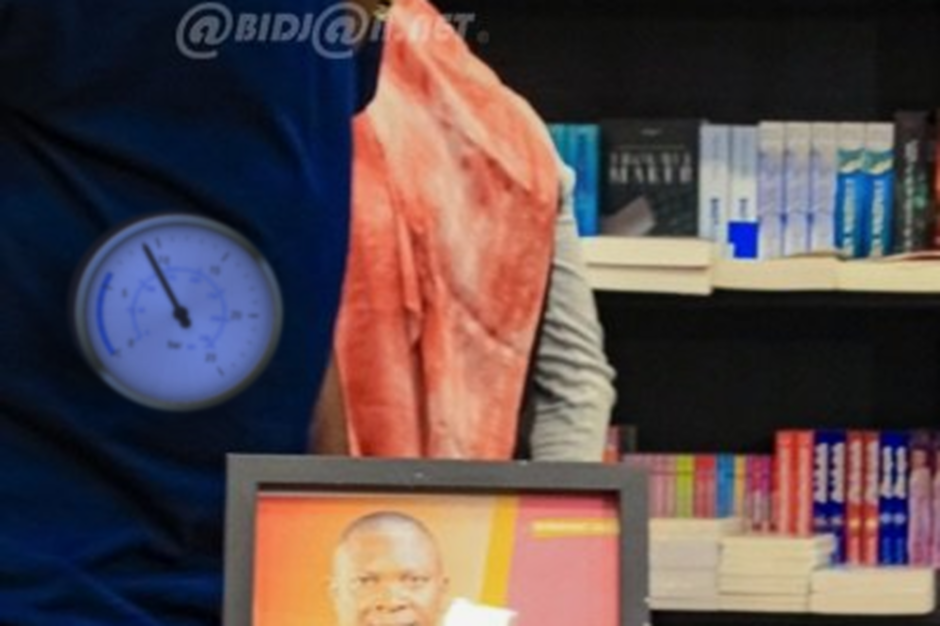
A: bar 9
